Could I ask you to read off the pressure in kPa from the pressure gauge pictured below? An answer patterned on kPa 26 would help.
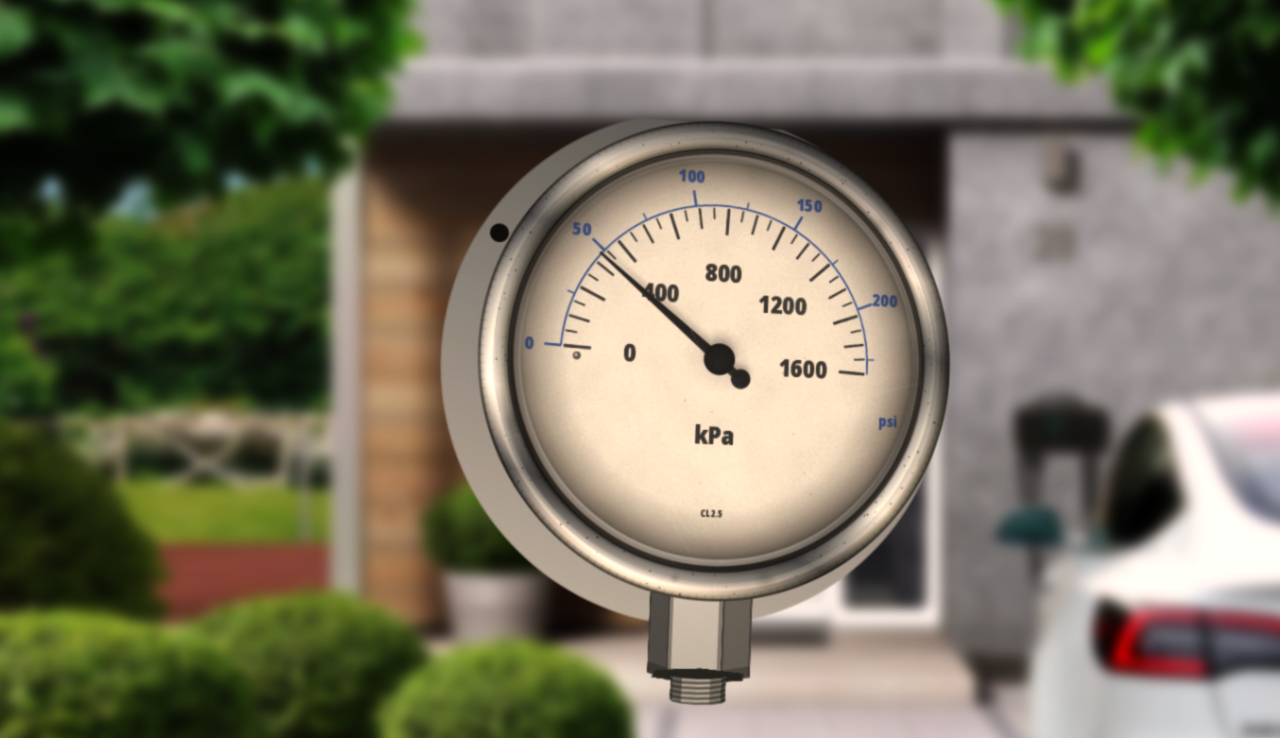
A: kPa 325
